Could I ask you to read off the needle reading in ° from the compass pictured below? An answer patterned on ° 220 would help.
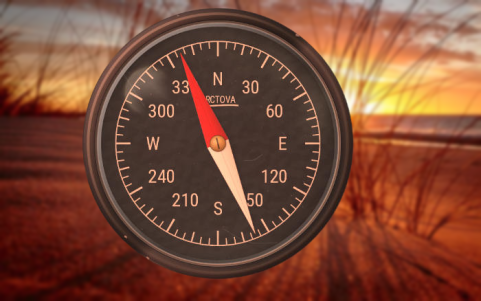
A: ° 337.5
